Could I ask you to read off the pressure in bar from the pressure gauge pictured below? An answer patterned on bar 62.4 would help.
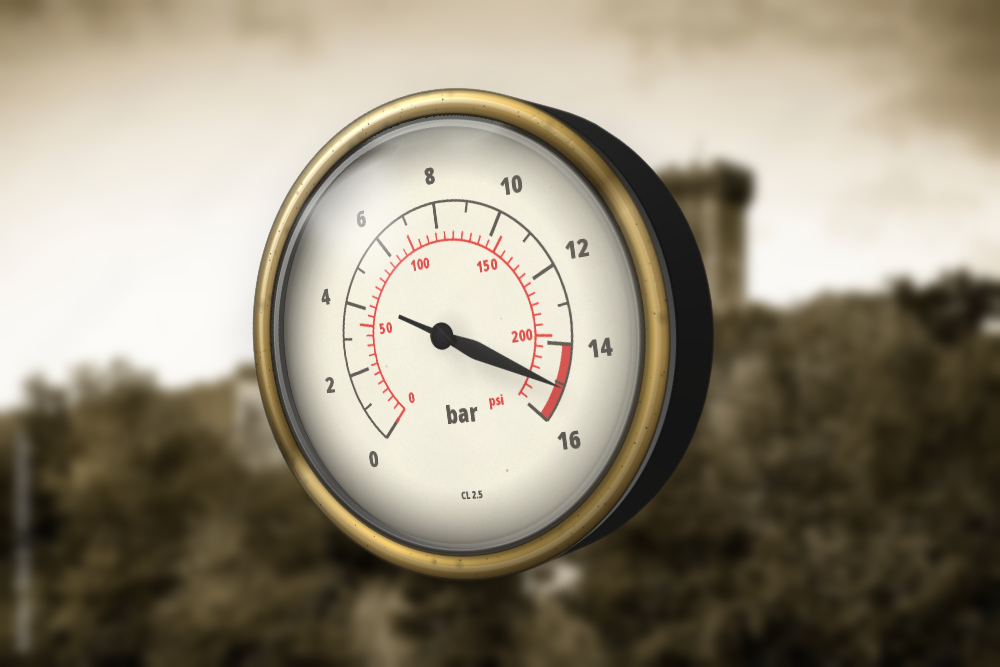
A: bar 15
